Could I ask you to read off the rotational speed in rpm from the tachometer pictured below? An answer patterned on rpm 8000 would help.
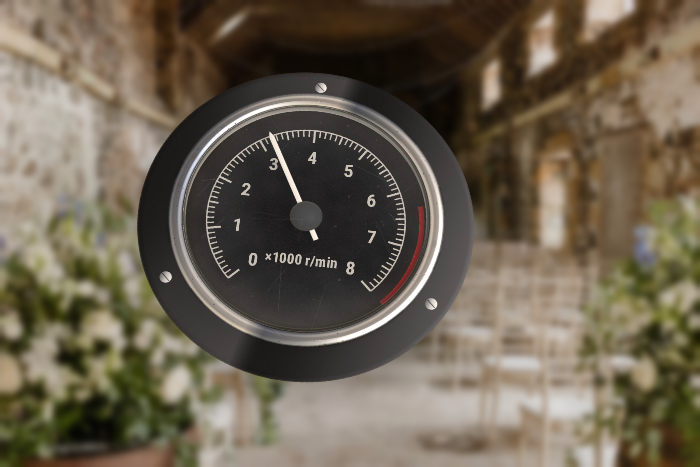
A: rpm 3200
